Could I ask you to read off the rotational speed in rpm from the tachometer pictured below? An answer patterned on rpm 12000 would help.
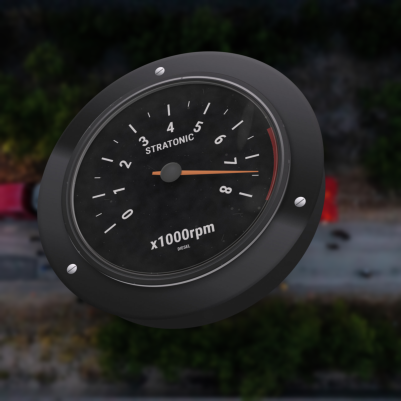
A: rpm 7500
